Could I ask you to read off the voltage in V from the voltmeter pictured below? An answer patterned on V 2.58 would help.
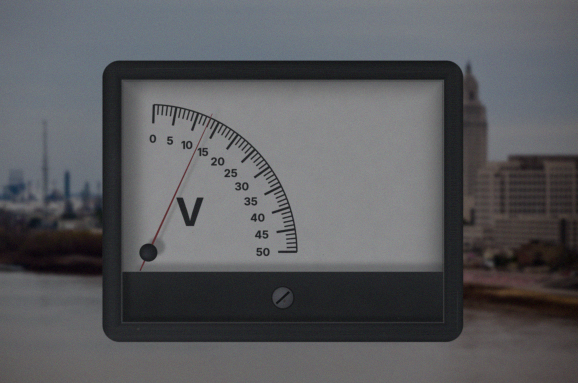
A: V 13
